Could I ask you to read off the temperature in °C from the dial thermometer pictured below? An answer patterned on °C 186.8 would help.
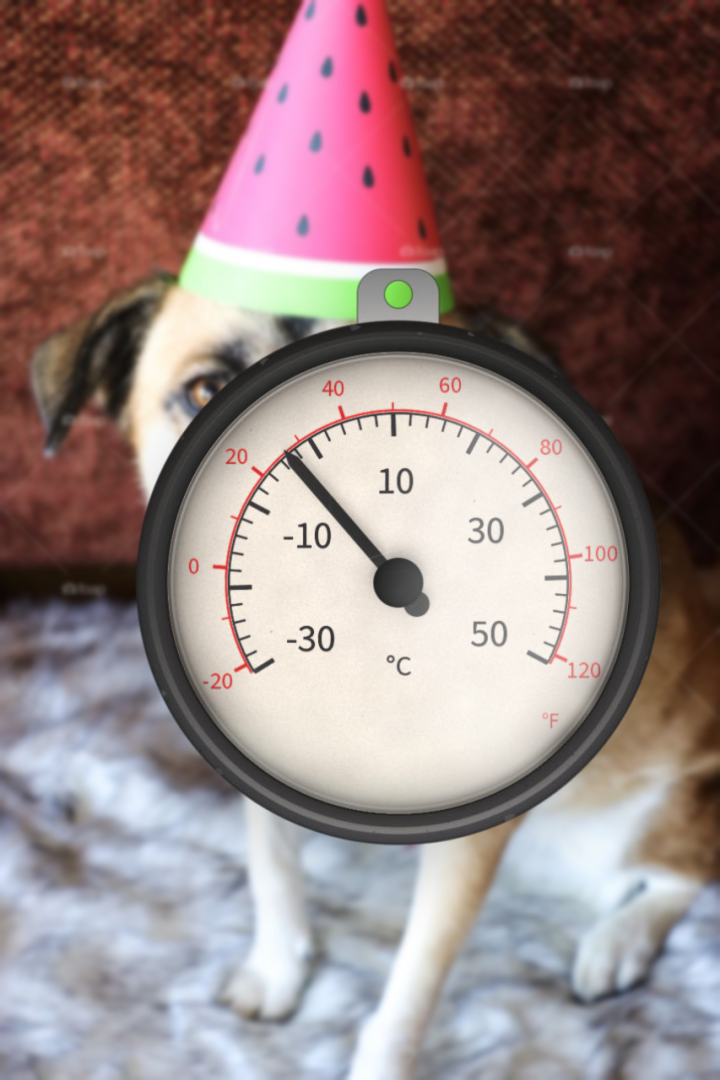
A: °C -3
